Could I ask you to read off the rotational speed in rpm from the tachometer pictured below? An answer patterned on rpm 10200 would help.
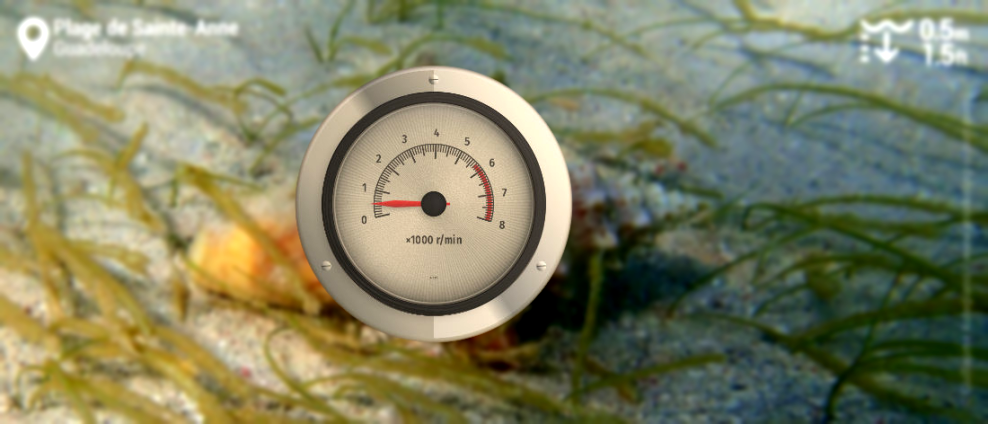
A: rpm 500
